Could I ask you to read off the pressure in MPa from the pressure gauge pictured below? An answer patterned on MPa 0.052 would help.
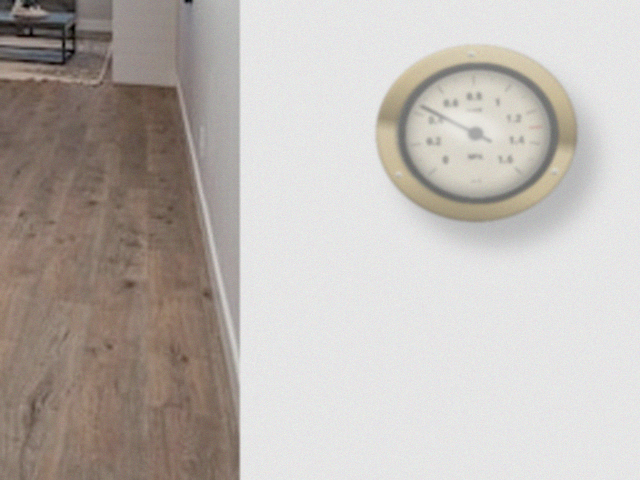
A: MPa 0.45
